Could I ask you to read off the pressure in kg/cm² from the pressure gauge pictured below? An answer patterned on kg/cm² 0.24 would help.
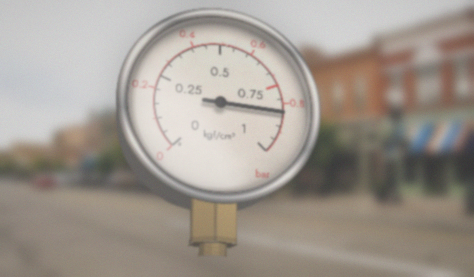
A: kg/cm² 0.85
